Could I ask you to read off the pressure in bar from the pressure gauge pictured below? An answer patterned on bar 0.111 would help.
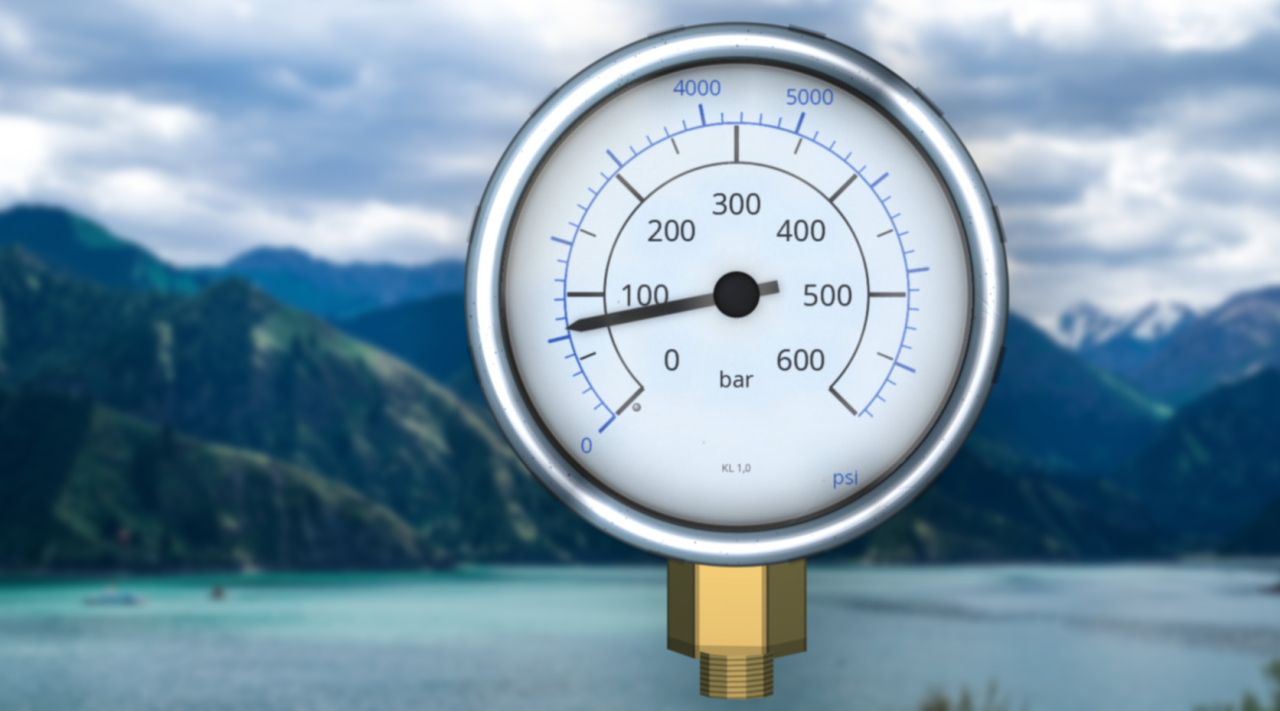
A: bar 75
